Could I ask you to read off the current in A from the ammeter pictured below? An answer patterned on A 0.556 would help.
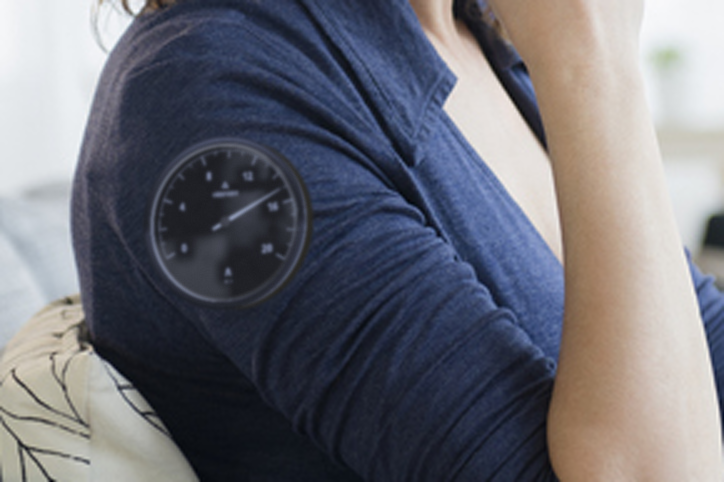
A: A 15
